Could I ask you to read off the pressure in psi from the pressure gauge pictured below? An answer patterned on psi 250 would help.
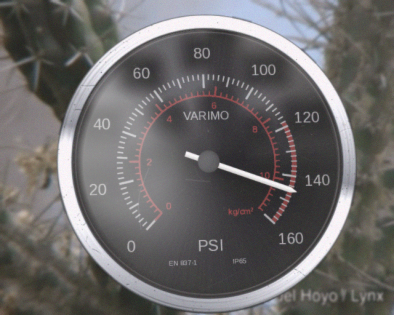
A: psi 146
